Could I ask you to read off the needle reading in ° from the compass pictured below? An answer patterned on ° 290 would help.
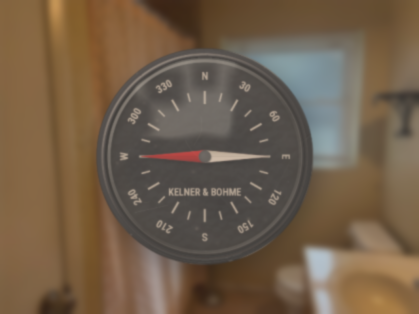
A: ° 270
